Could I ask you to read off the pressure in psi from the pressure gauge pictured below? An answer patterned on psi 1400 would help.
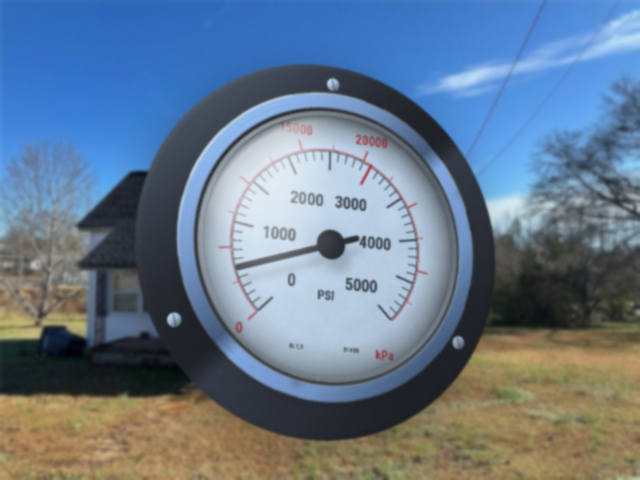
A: psi 500
